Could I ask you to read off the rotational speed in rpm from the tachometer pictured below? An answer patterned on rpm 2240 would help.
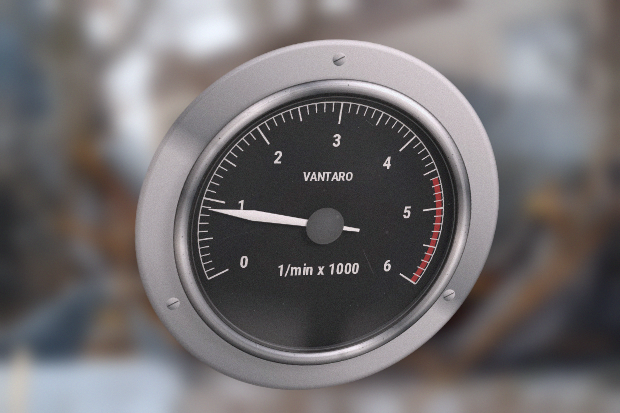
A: rpm 900
